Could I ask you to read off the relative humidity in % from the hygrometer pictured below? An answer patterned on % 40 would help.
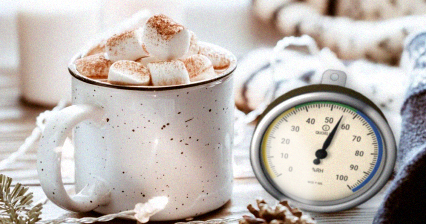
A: % 55
